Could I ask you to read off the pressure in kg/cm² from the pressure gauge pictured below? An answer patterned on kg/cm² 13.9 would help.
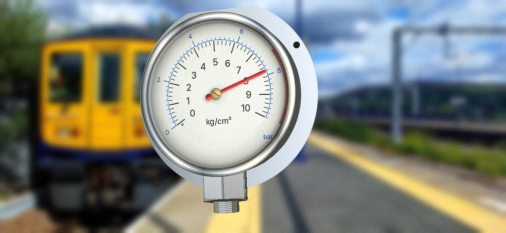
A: kg/cm² 8
